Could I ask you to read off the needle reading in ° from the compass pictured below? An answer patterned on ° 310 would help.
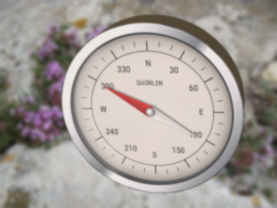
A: ° 300
